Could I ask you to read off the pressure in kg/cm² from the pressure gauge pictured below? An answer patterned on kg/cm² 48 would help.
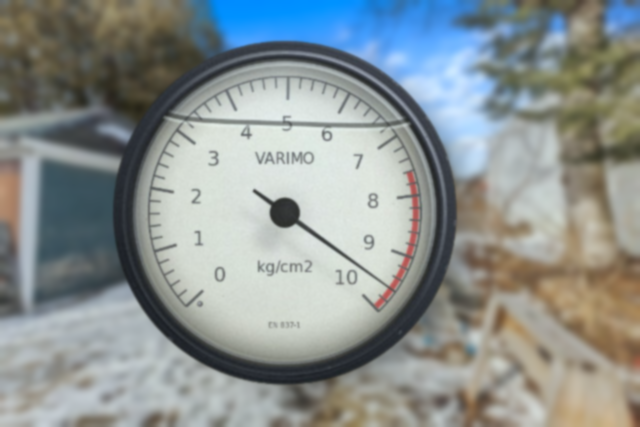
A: kg/cm² 9.6
